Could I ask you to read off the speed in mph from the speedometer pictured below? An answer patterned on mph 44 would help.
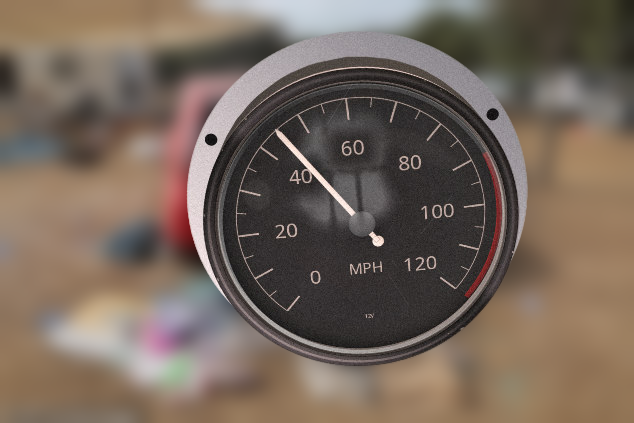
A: mph 45
